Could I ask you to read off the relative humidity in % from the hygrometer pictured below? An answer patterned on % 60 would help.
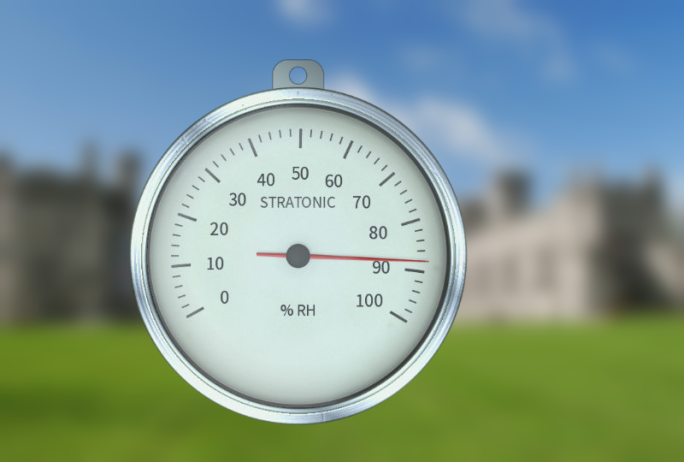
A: % 88
